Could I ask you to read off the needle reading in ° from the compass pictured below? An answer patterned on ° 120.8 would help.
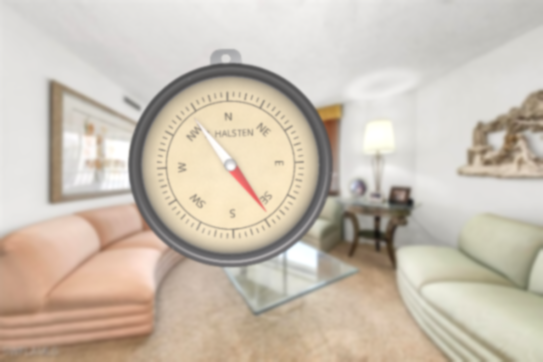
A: ° 145
